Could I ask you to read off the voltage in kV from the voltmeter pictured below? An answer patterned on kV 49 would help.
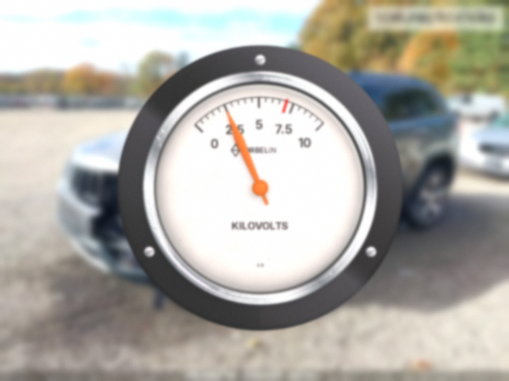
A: kV 2.5
